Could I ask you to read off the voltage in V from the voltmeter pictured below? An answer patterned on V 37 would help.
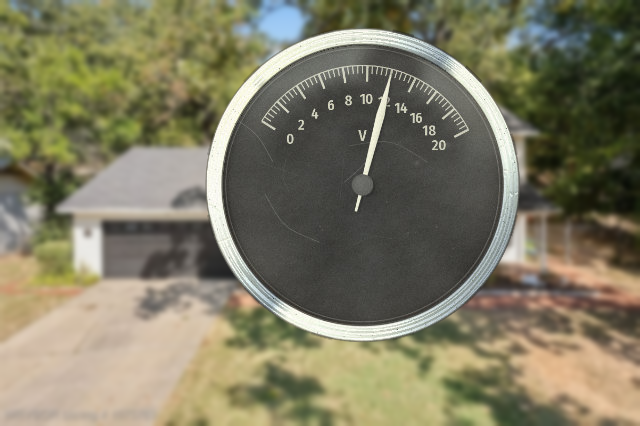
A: V 12
